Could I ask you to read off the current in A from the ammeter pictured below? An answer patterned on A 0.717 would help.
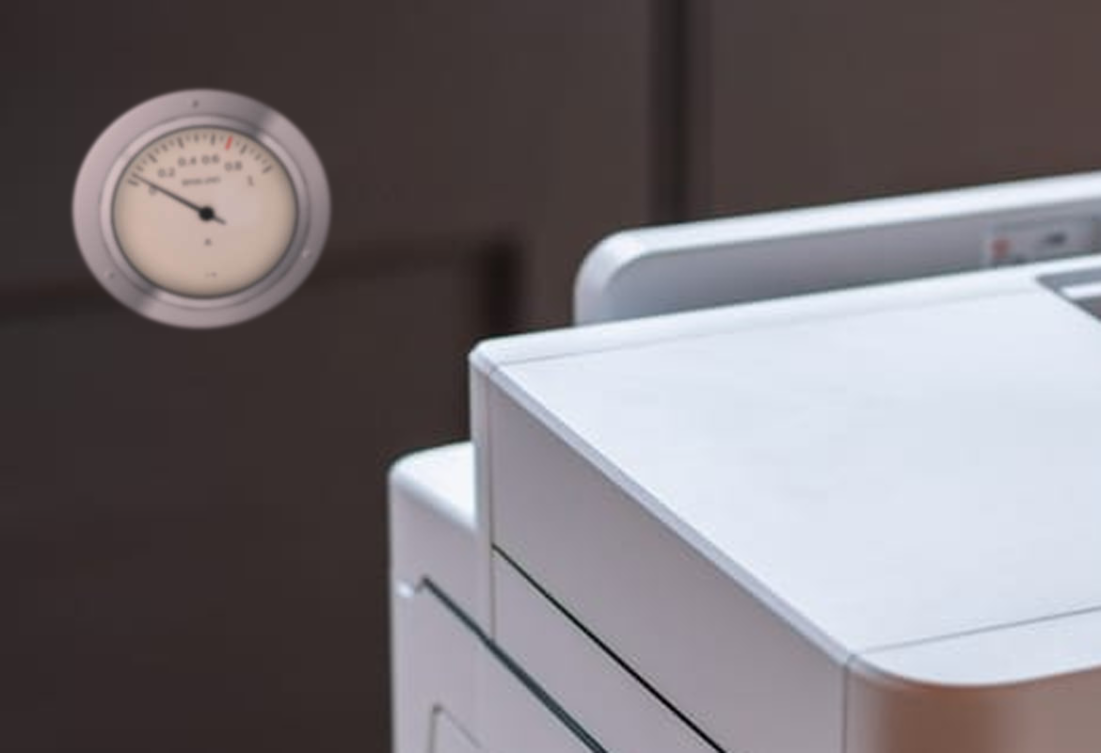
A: A 0.05
